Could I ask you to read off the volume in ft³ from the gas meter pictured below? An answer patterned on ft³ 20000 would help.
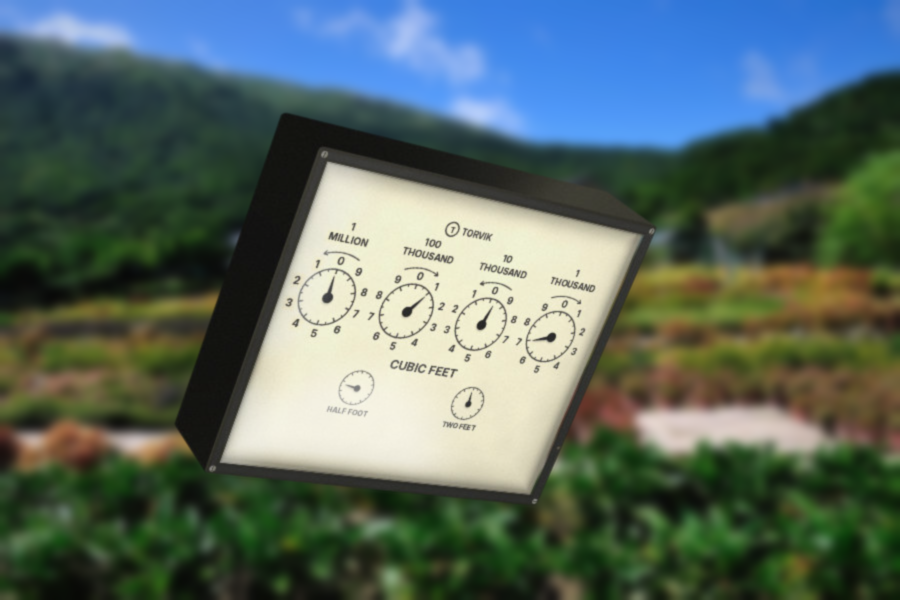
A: ft³ 9700
